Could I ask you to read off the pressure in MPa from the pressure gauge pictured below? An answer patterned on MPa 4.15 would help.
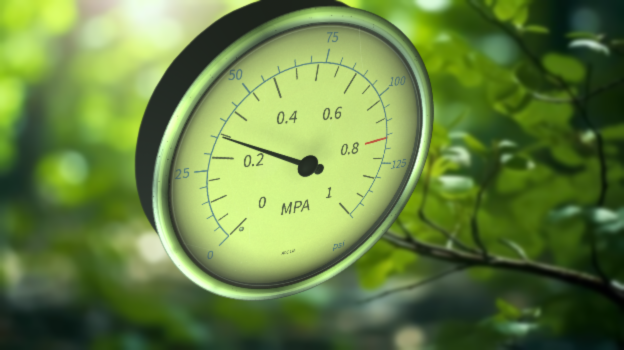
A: MPa 0.25
